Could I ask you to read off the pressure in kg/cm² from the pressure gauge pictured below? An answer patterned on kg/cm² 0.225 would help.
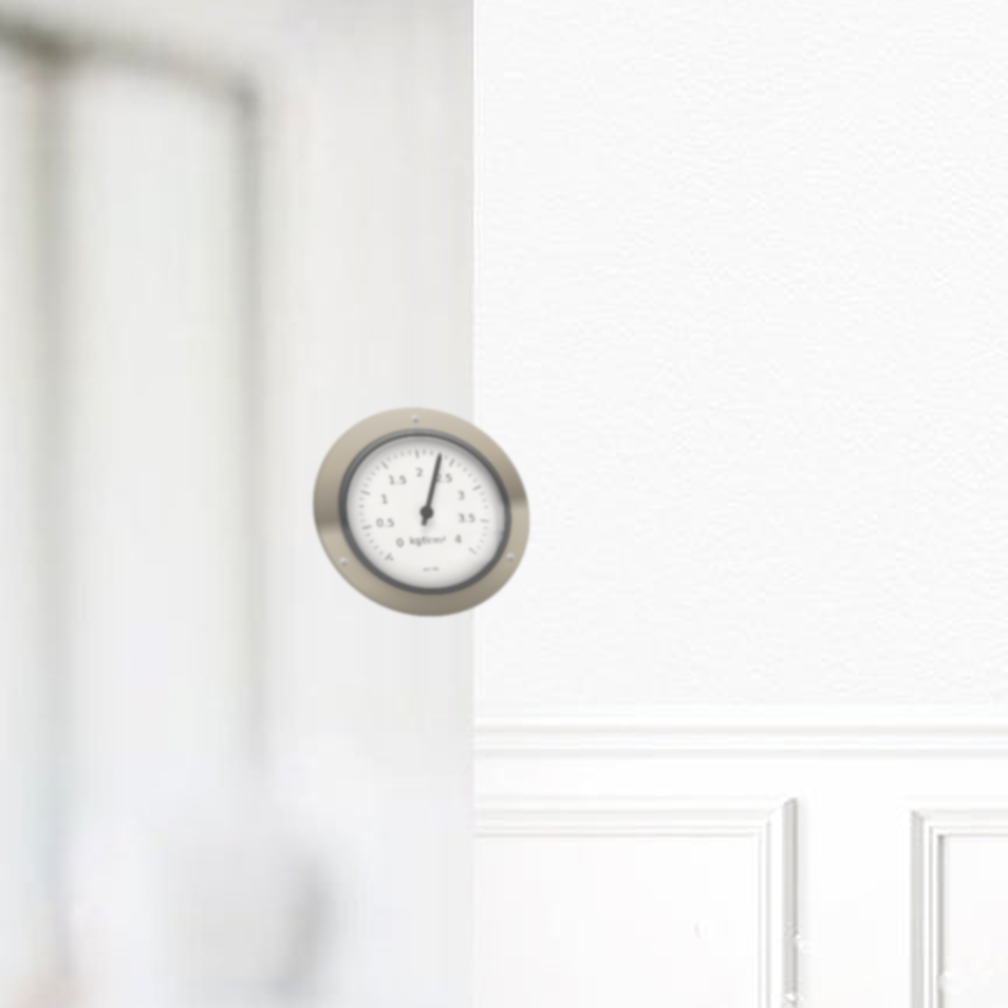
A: kg/cm² 2.3
